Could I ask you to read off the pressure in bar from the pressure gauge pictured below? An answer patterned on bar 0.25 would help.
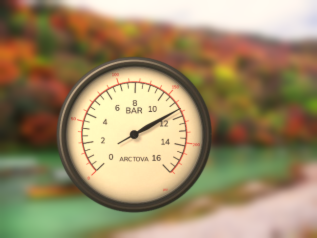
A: bar 11.5
